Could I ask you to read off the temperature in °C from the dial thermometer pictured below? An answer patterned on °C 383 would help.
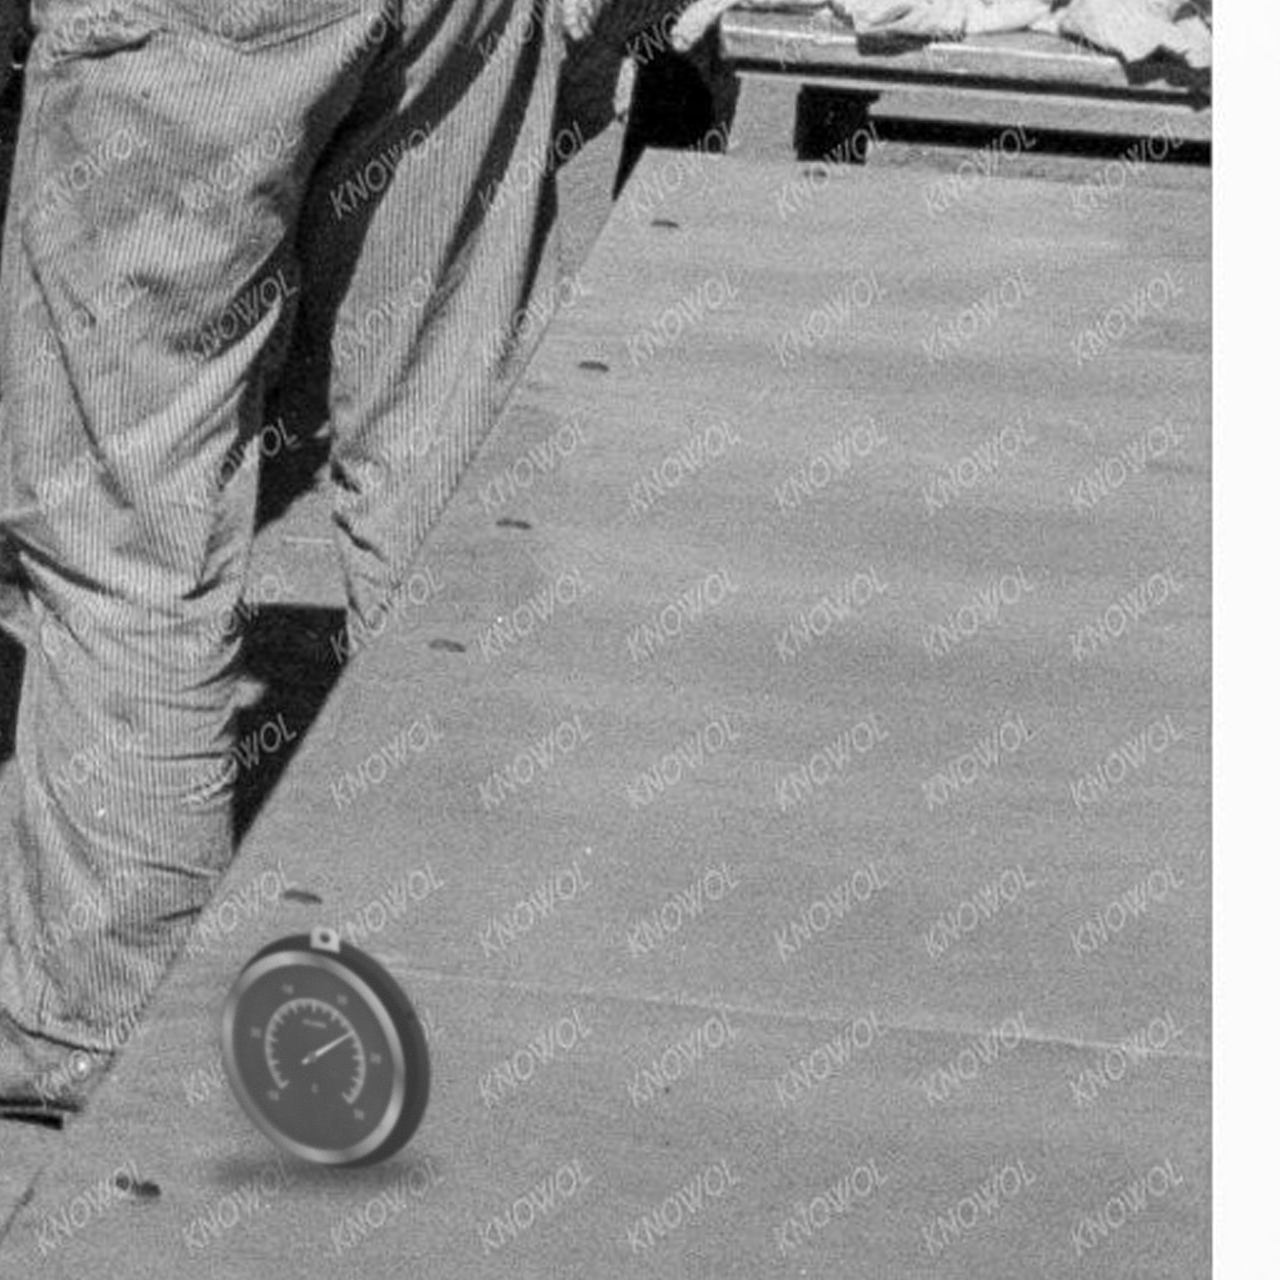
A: °C 20
